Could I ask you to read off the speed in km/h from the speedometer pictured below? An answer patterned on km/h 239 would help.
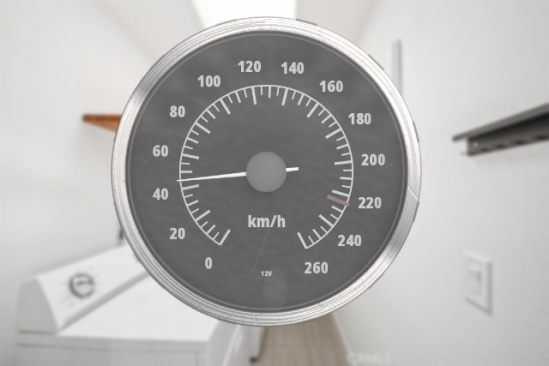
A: km/h 45
